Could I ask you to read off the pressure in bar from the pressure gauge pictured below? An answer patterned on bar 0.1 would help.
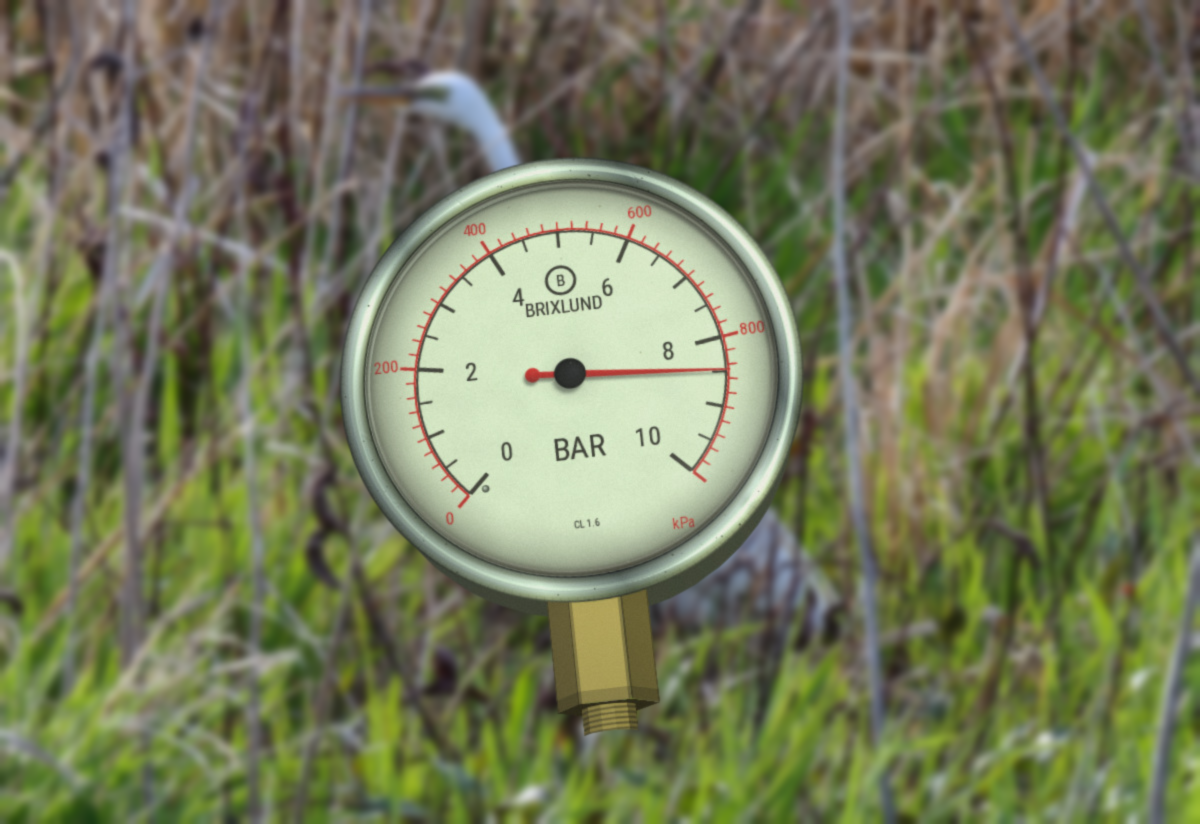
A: bar 8.5
